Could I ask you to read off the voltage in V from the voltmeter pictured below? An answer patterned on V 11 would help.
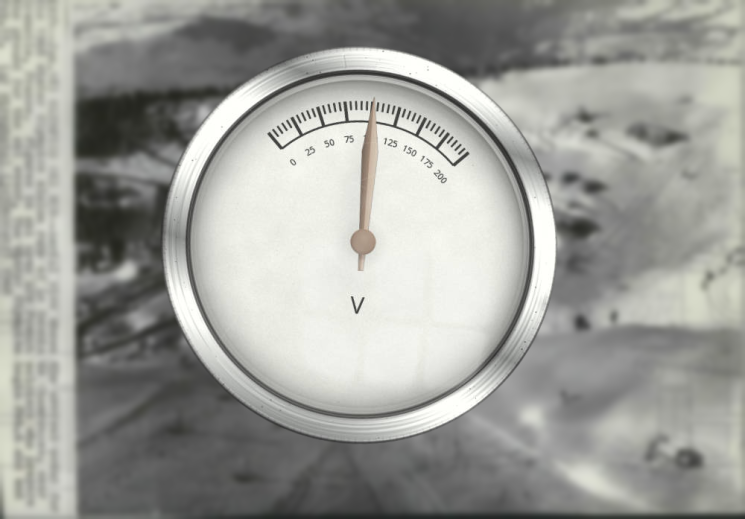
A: V 100
